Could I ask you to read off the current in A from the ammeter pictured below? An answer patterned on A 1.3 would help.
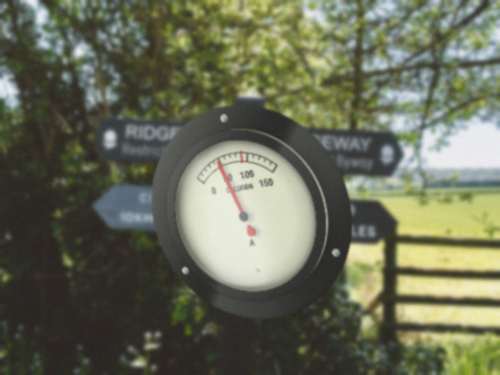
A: A 50
